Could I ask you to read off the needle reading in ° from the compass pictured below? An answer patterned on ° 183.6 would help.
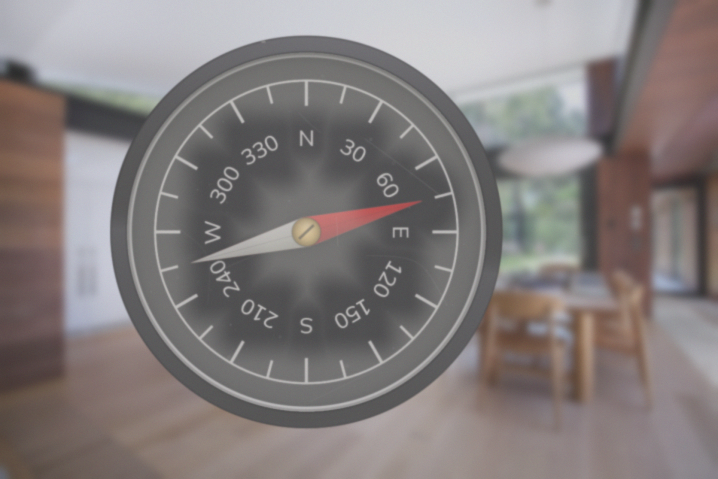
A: ° 75
